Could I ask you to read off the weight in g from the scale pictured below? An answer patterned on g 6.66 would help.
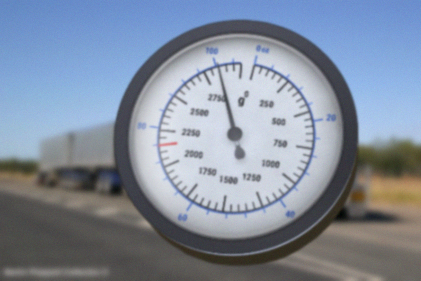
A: g 2850
